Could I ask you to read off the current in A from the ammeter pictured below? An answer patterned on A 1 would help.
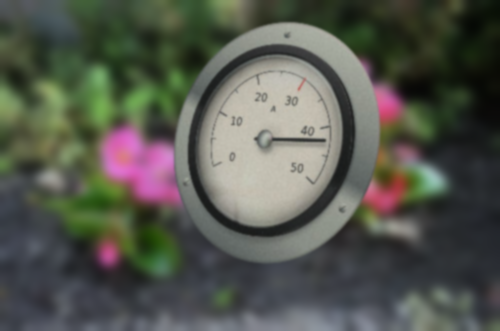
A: A 42.5
